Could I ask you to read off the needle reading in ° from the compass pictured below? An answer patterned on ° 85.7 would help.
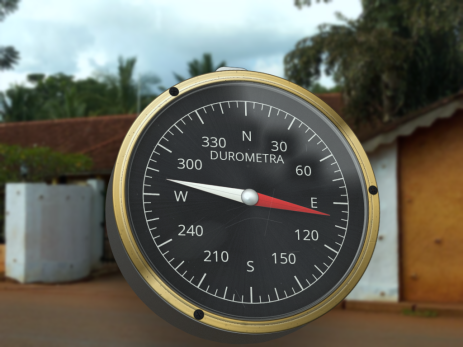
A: ° 100
